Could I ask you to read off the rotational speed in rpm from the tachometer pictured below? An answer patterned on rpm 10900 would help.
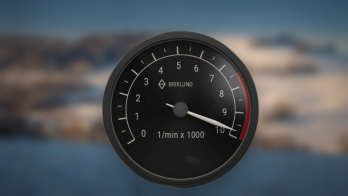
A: rpm 9750
